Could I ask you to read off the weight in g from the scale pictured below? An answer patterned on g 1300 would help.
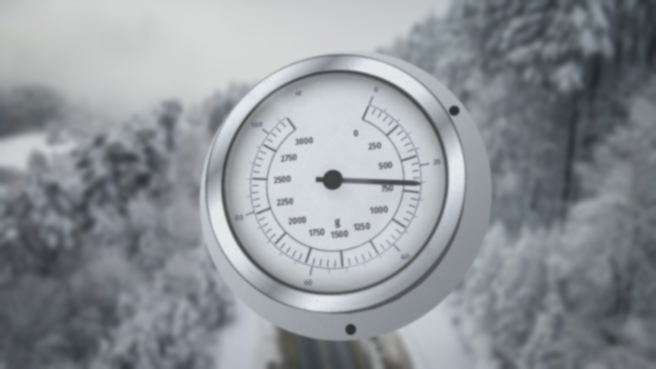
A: g 700
